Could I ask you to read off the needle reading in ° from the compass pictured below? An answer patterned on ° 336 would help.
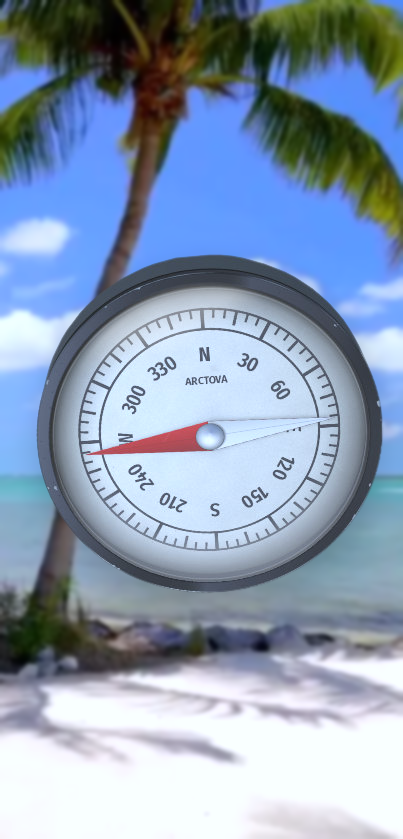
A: ° 265
